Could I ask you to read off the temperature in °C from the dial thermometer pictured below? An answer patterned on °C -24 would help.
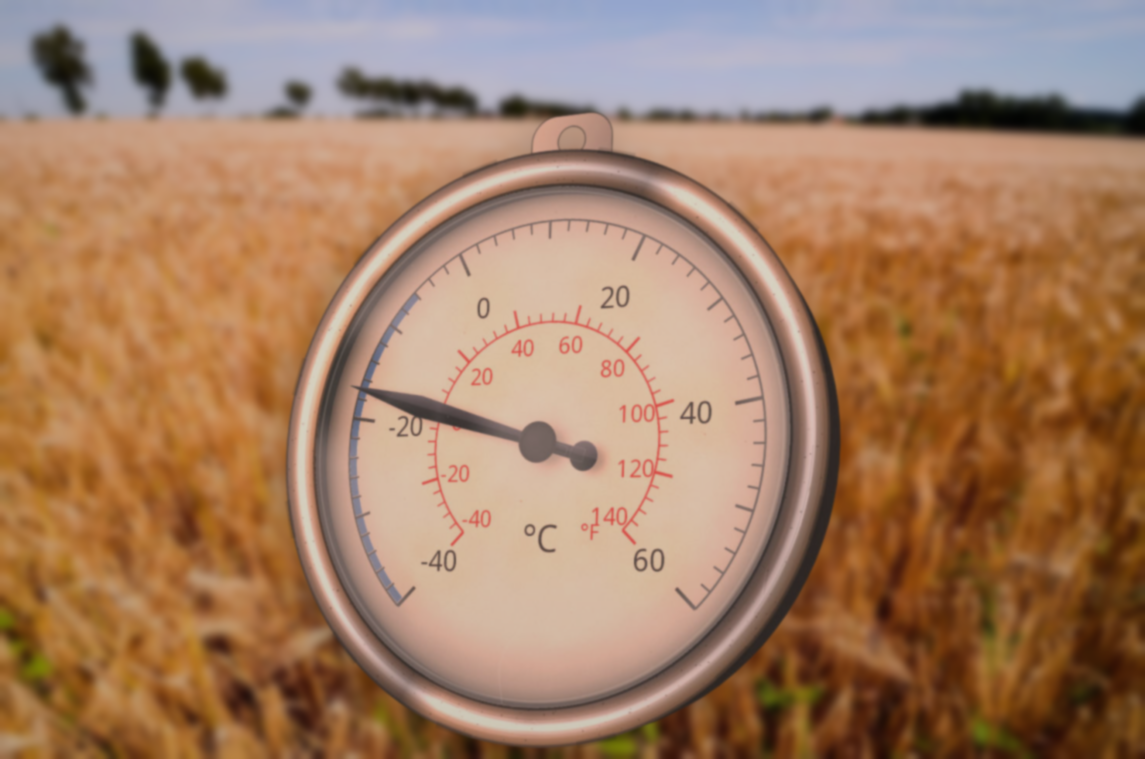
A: °C -17
